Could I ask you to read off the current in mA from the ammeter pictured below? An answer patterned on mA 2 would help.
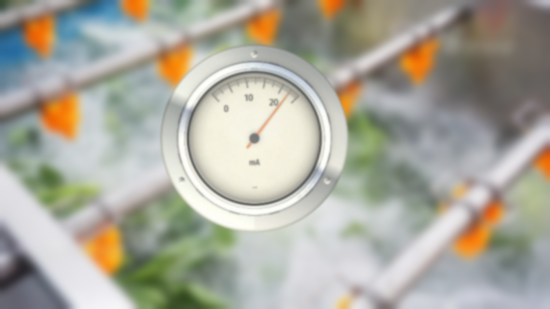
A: mA 22.5
